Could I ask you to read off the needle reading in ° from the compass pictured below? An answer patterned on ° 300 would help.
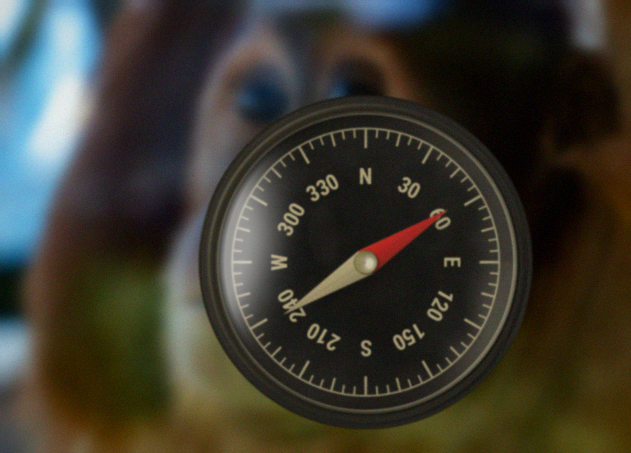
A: ° 57.5
